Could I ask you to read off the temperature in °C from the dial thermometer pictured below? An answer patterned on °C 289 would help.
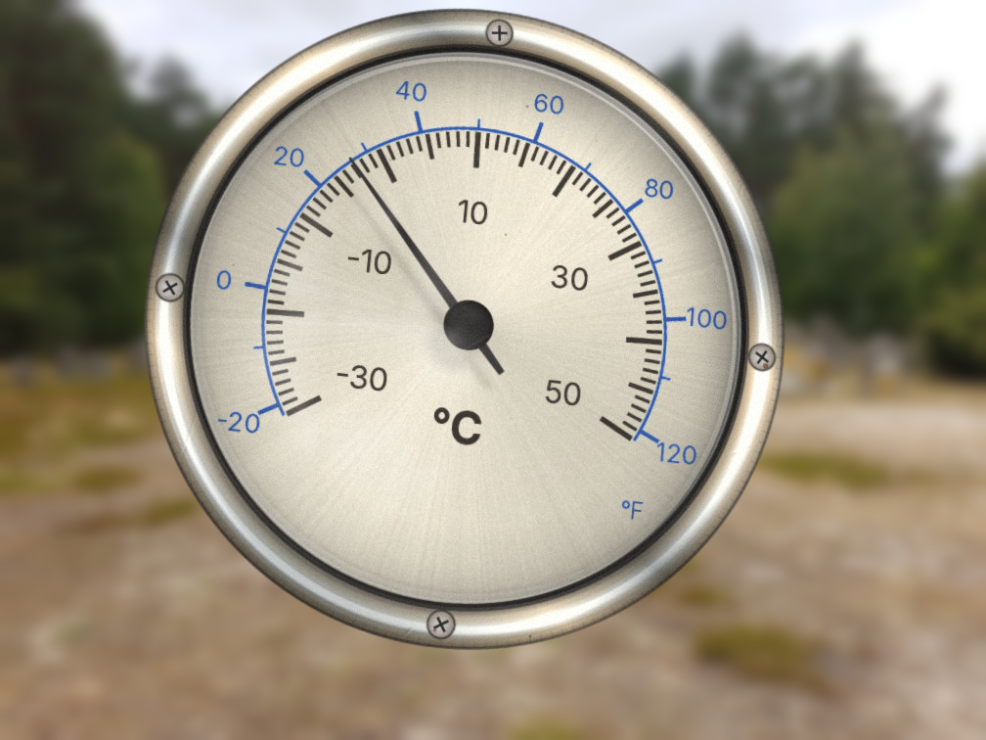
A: °C -3
